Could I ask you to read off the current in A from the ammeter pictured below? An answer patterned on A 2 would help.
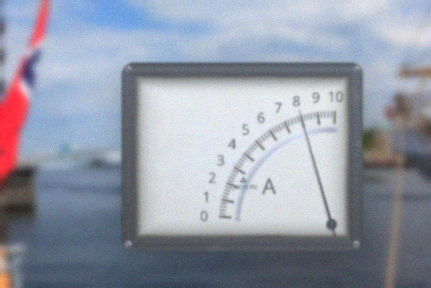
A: A 8
